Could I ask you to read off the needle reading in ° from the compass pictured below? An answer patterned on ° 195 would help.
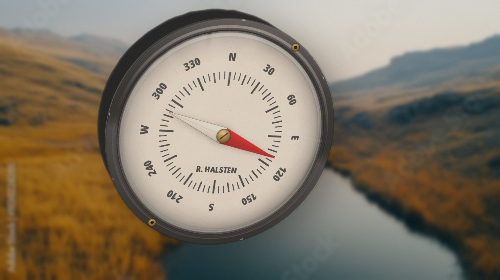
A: ° 110
